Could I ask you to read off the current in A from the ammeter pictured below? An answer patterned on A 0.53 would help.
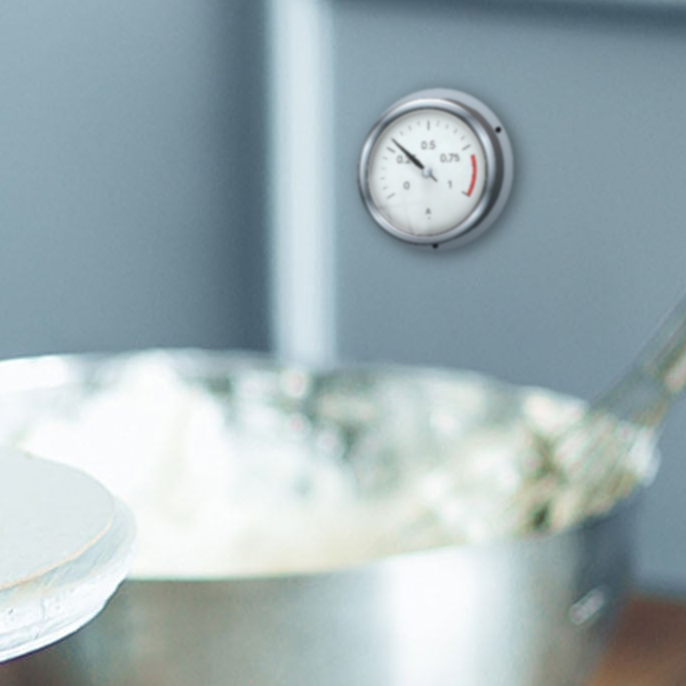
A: A 0.3
